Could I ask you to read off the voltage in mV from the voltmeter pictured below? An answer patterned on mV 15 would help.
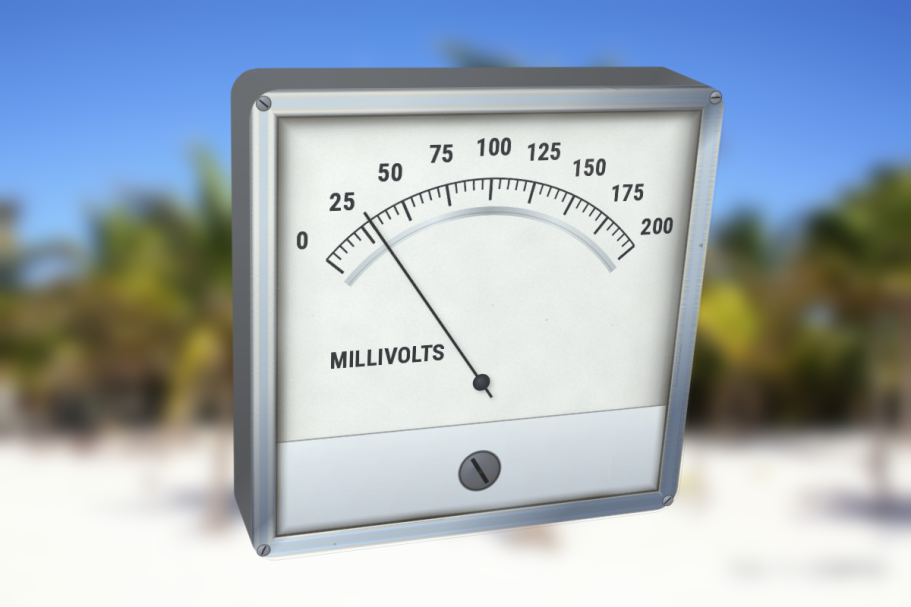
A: mV 30
